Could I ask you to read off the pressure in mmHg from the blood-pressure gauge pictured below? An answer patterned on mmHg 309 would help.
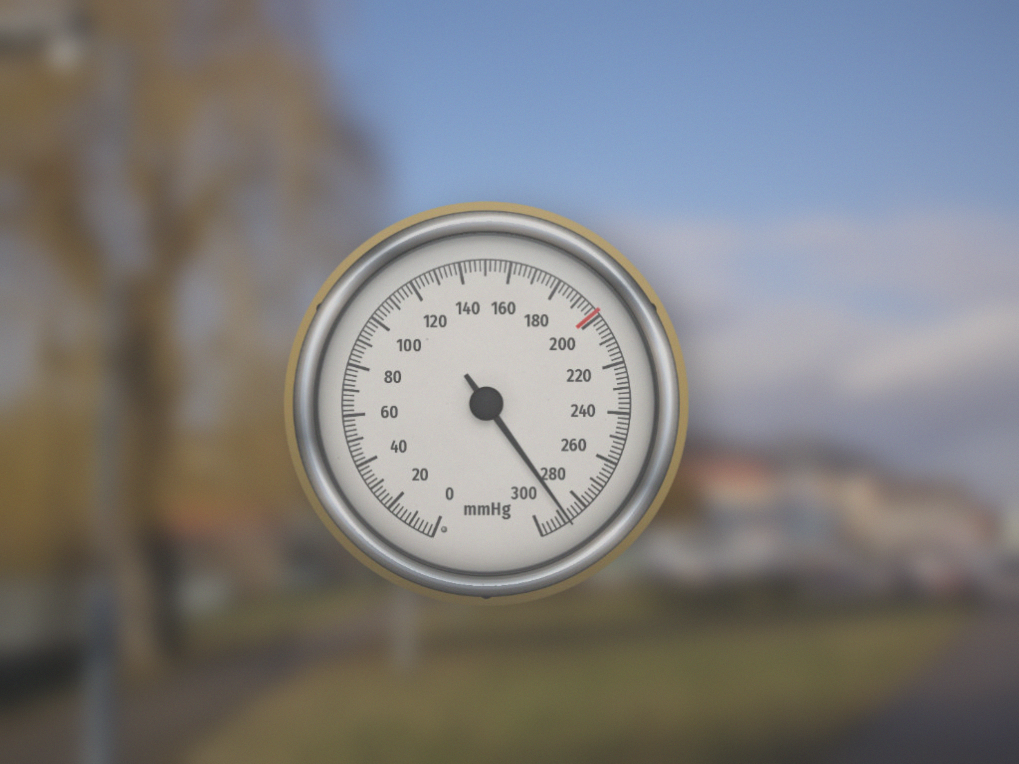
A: mmHg 288
